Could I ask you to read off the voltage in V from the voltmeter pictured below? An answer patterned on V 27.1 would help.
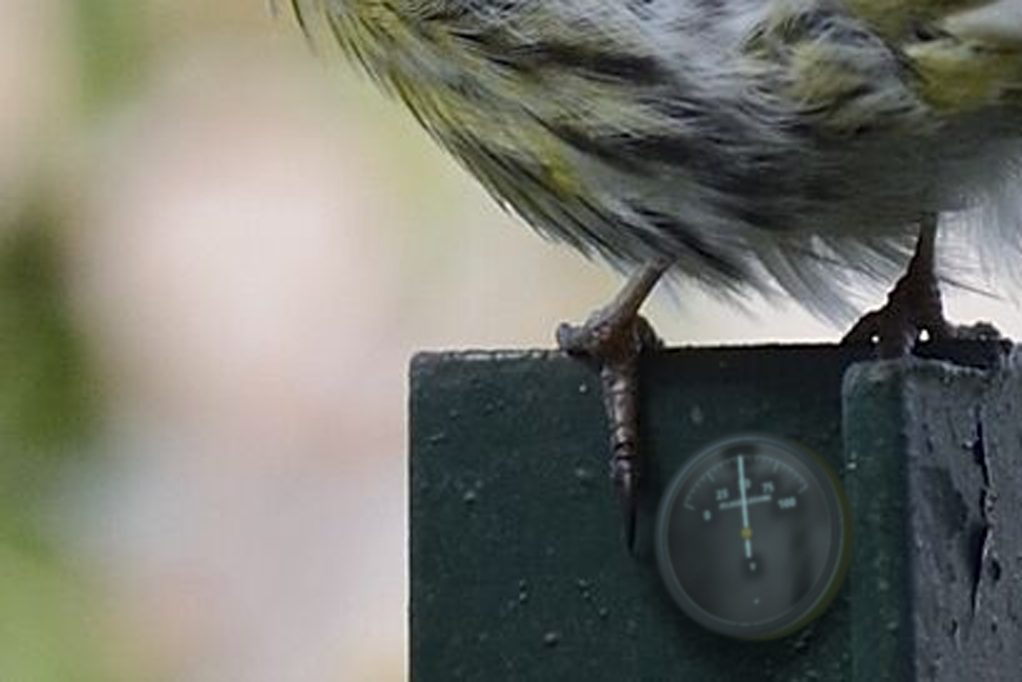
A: V 50
